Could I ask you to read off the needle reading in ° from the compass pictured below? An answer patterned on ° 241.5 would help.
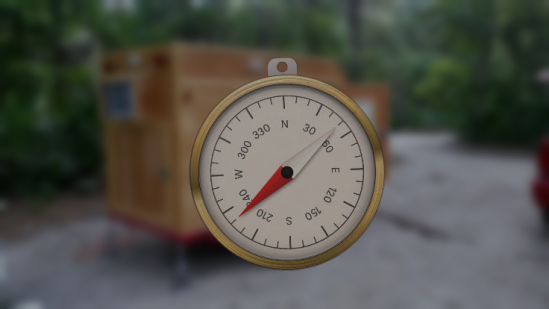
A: ° 230
